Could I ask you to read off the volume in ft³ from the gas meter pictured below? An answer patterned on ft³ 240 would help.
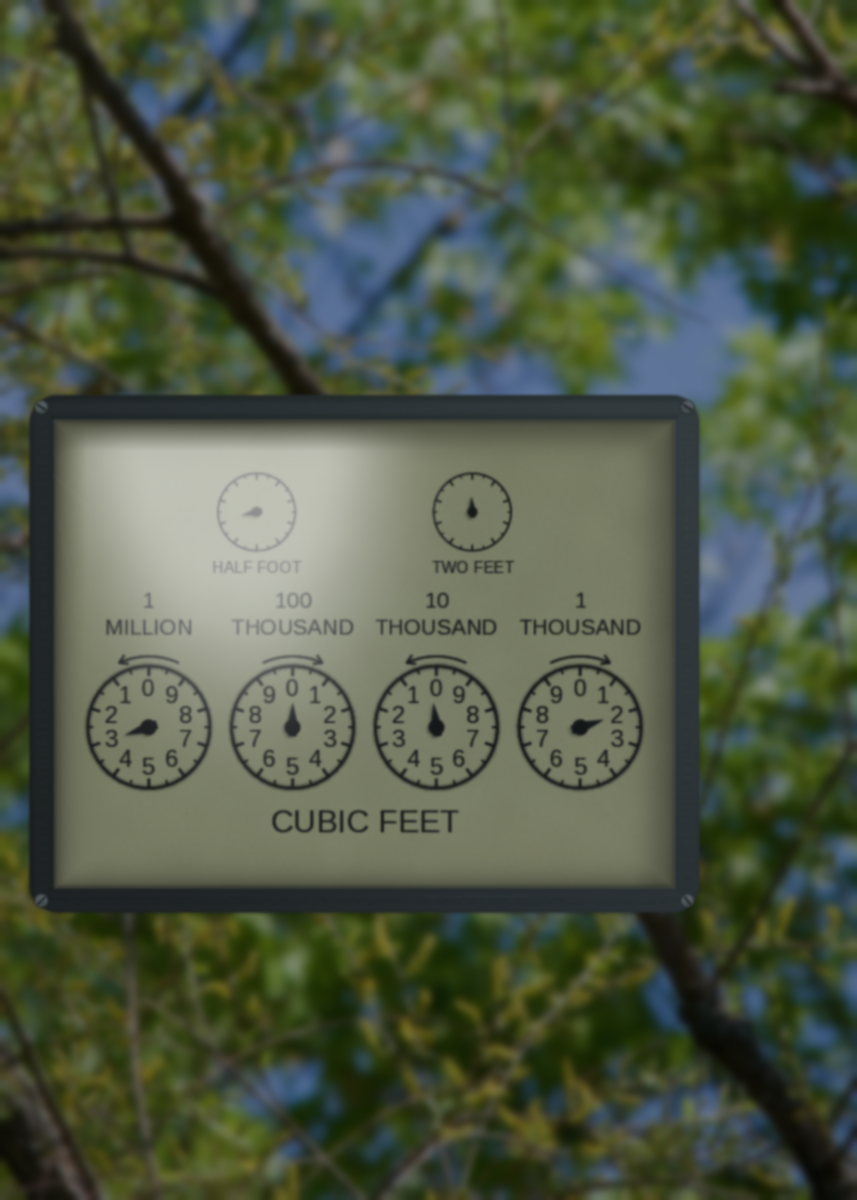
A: ft³ 300200
